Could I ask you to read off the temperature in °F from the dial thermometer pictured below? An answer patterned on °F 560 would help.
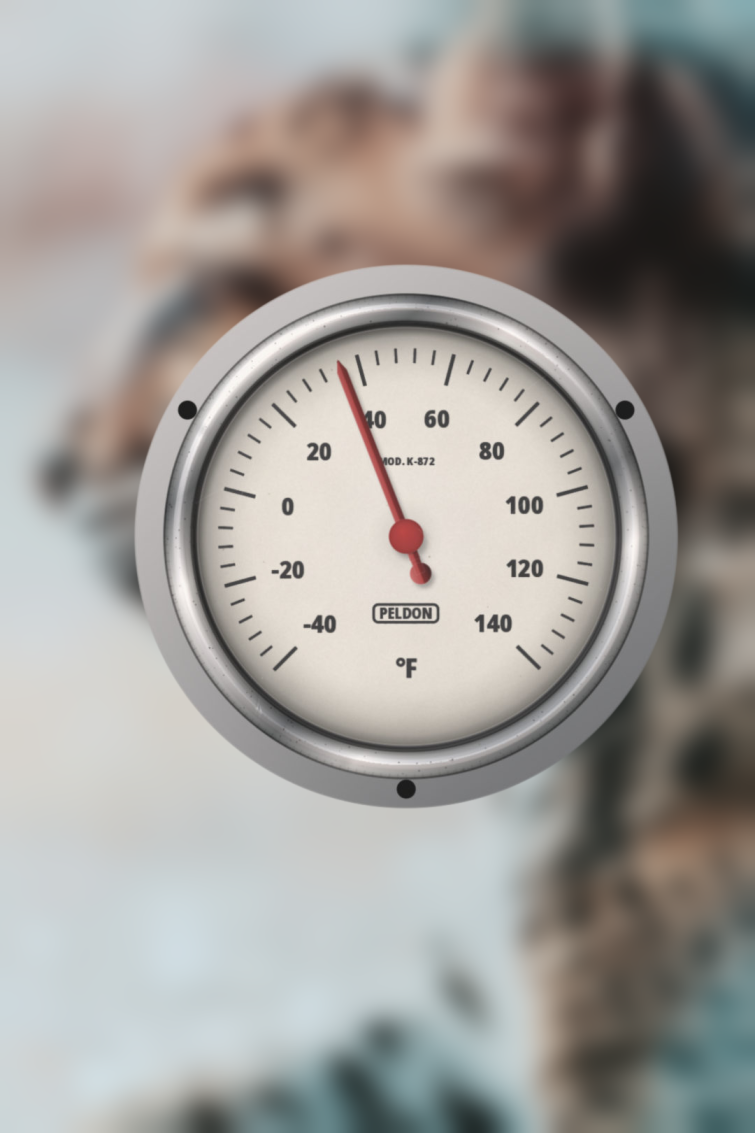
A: °F 36
